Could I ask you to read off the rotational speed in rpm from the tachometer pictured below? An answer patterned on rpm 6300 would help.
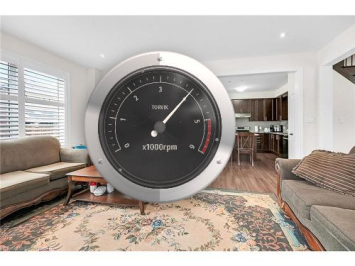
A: rpm 4000
